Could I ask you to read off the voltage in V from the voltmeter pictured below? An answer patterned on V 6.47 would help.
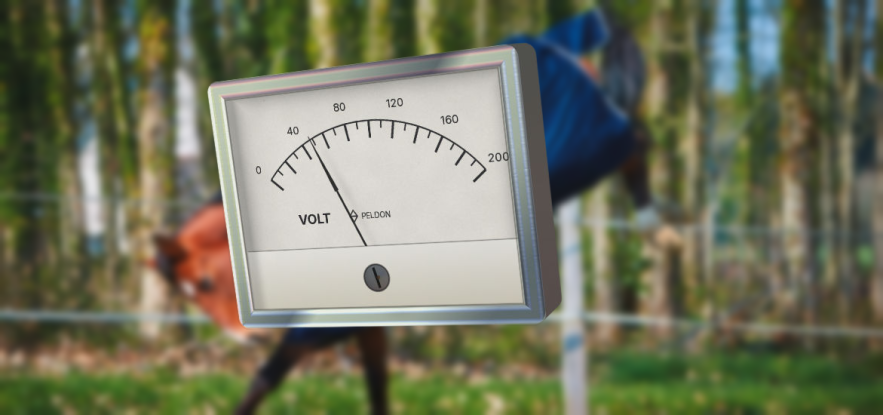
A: V 50
